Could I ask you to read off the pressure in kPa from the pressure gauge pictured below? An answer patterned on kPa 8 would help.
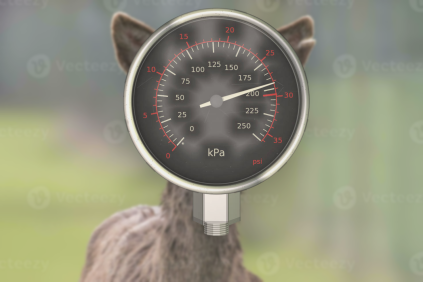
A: kPa 195
